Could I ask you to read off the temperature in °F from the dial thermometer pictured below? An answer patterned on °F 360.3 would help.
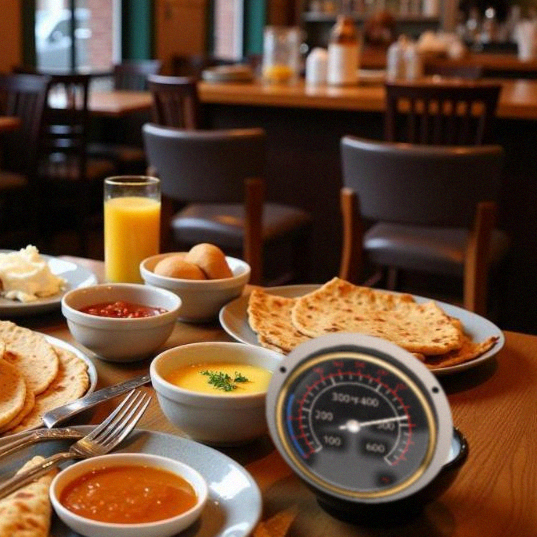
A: °F 480
